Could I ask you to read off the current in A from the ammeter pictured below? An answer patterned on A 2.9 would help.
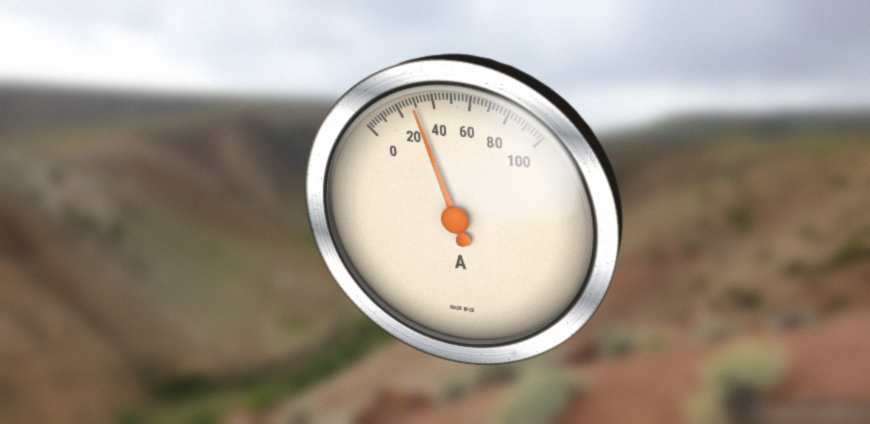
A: A 30
